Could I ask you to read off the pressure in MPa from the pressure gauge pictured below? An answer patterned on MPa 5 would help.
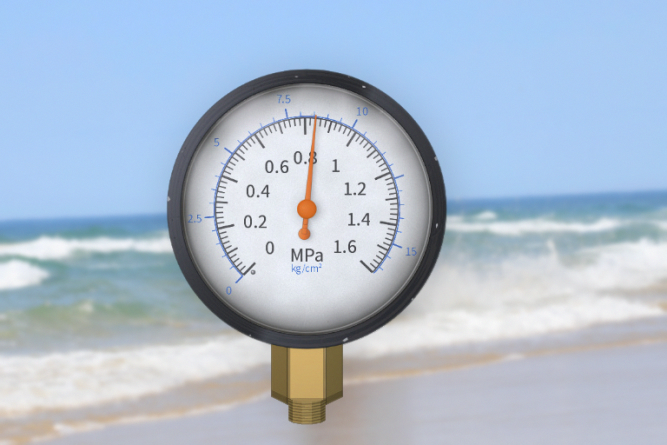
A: MPa 0.84
